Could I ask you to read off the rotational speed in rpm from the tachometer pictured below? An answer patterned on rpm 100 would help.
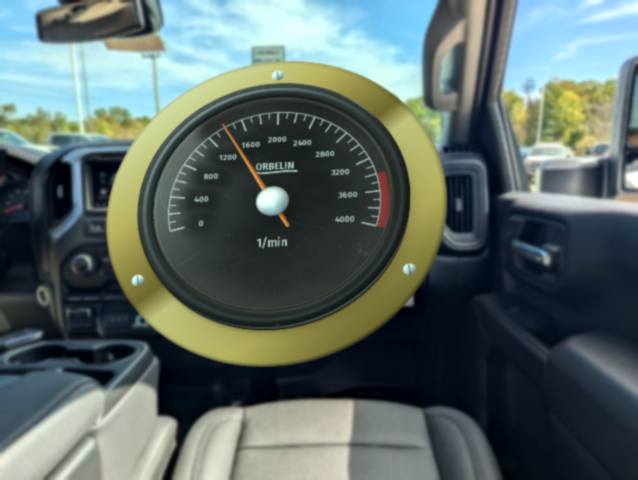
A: rpm 1400
